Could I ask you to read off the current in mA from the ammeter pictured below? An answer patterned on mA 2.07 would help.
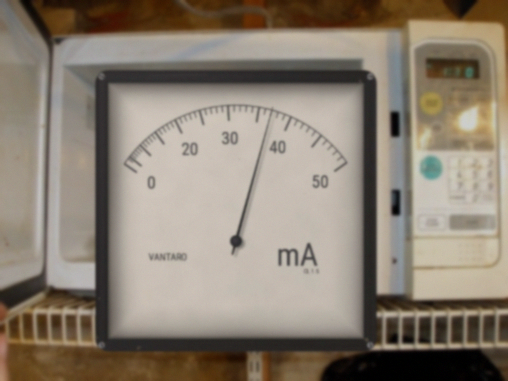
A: mA 37
